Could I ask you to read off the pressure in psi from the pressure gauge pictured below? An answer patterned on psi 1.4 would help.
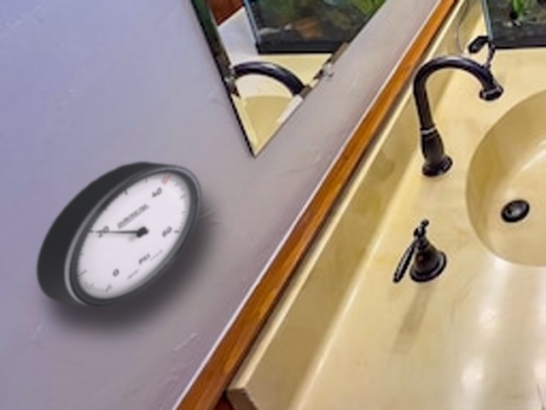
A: psi 20
